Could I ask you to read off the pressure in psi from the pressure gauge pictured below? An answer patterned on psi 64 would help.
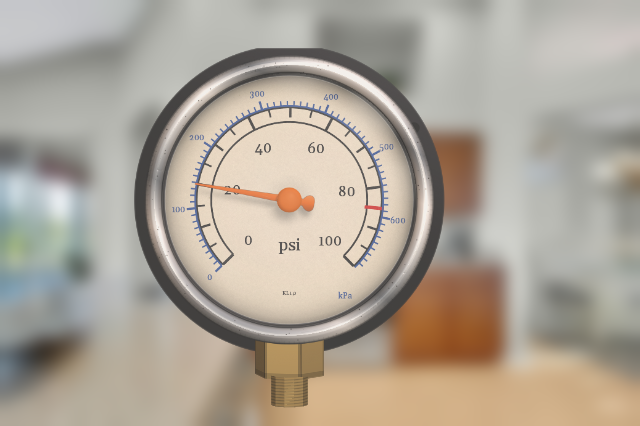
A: psi 20
